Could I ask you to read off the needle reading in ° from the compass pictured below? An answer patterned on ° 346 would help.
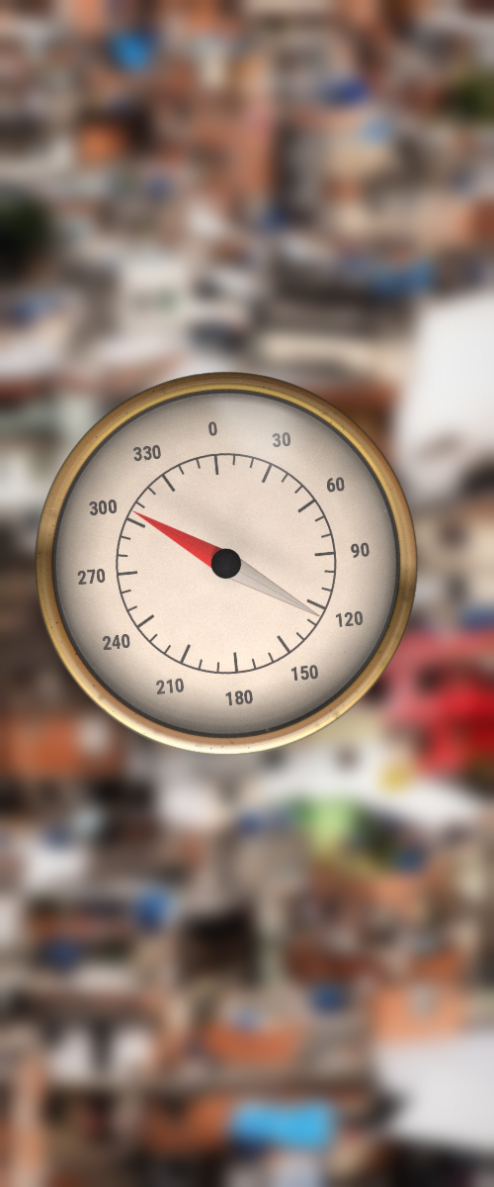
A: ° 305
